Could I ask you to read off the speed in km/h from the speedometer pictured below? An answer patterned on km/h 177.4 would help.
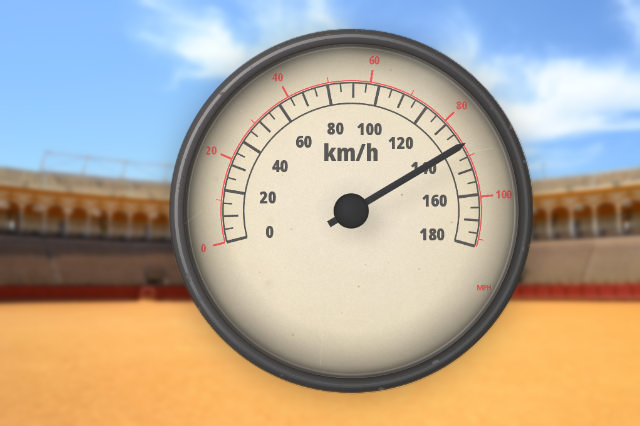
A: km/h 140
